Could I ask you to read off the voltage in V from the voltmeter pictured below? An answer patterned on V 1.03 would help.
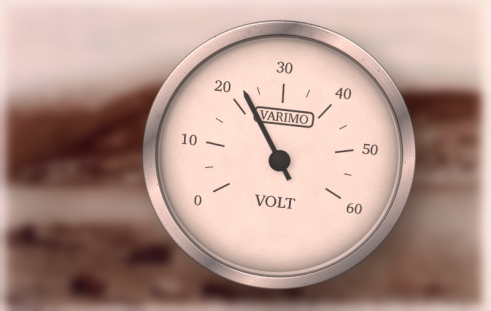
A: V 22.5
